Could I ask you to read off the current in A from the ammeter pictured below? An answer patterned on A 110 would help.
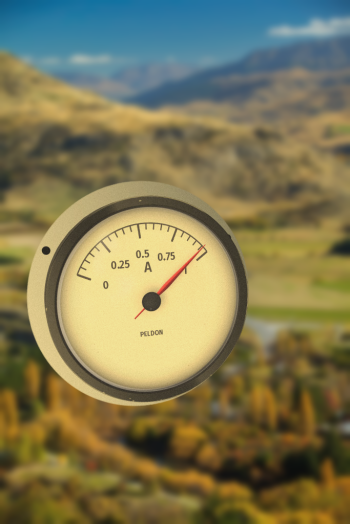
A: A 0.95
